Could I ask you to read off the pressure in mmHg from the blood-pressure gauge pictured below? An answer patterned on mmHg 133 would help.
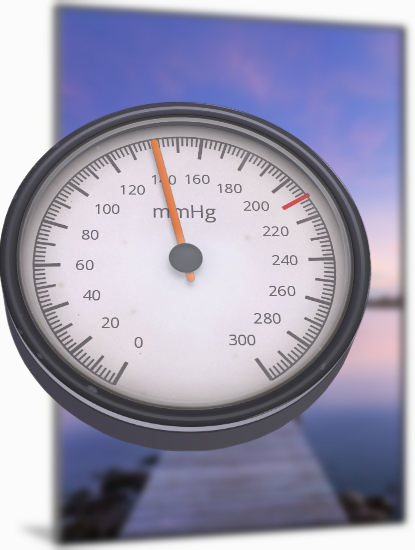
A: mmHg 140
